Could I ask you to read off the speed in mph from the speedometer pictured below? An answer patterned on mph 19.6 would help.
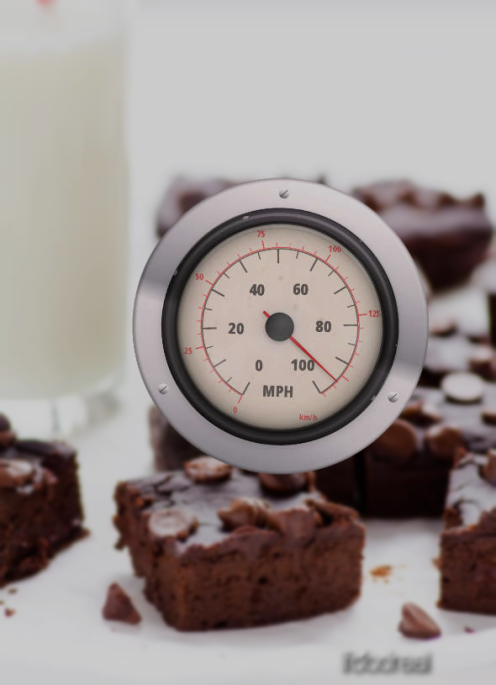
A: mph 95
